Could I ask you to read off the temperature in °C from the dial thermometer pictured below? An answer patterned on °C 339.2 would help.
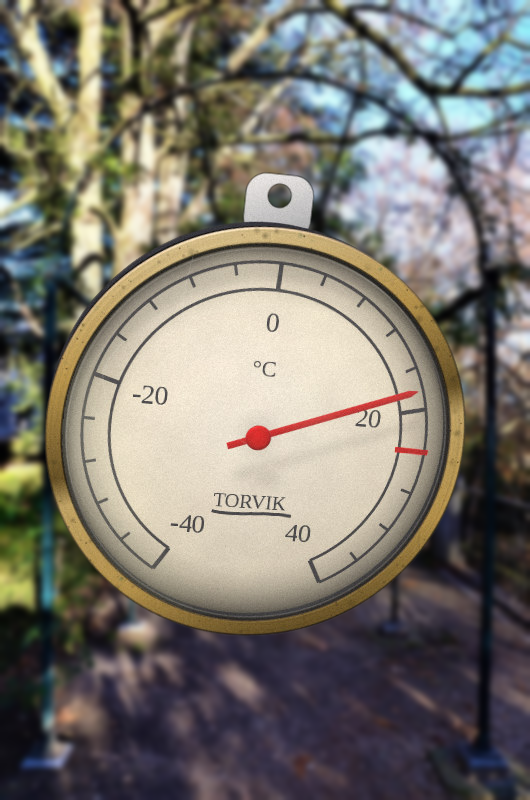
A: °C 18
